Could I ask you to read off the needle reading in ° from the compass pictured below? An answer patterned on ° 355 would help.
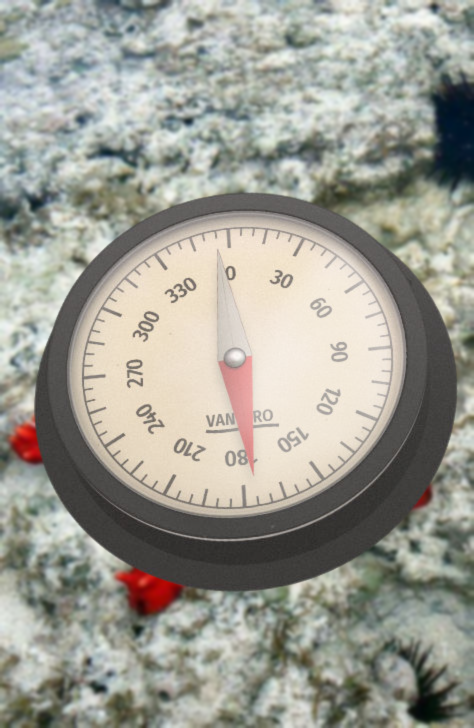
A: ° 175
